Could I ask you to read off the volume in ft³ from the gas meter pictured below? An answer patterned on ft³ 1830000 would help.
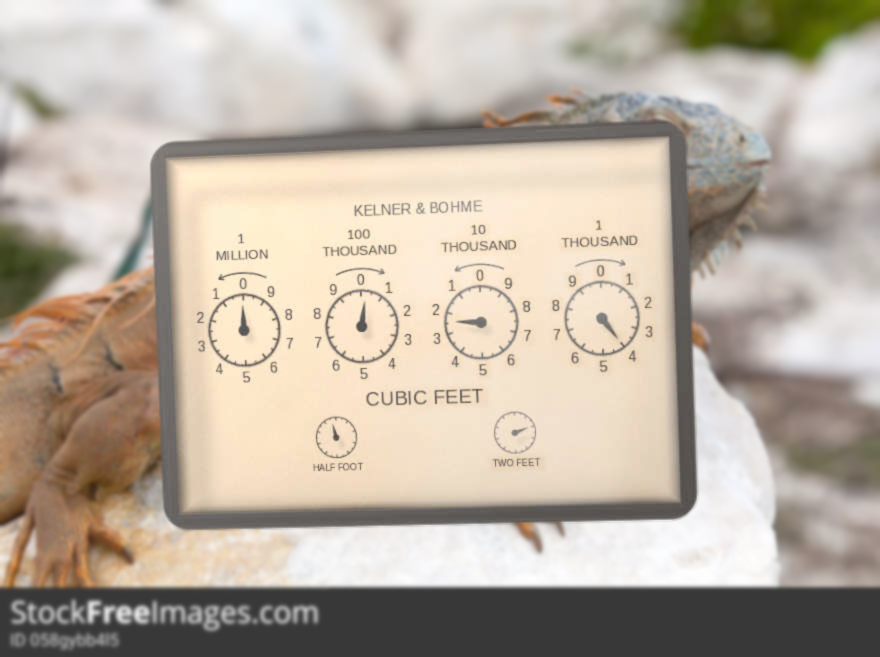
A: ft³ 2400
